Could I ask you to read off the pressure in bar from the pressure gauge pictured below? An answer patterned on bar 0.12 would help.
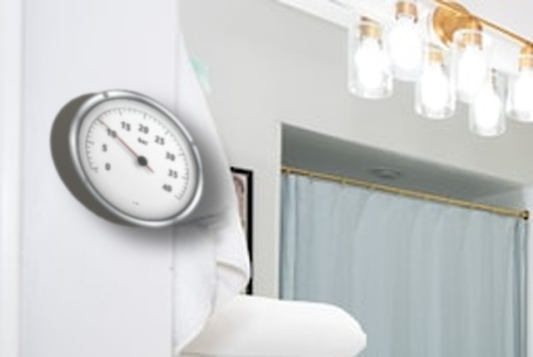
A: bar 10
